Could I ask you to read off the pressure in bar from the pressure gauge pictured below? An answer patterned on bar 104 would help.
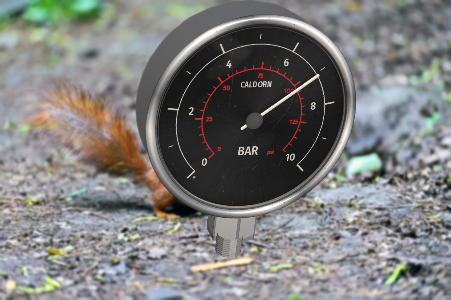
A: bar 7
